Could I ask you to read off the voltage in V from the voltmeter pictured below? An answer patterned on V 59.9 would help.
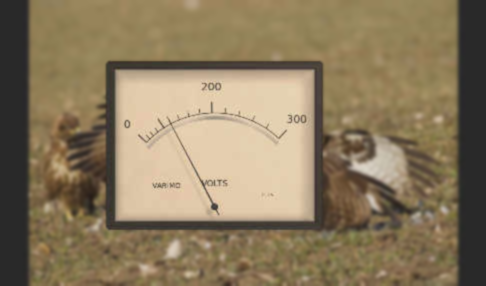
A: V 120
